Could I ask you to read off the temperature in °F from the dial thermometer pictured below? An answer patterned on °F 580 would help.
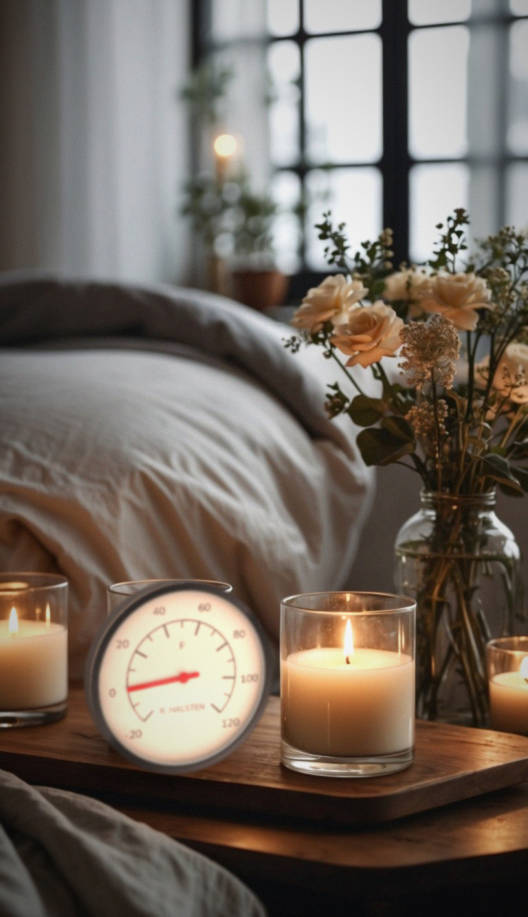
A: °F 0
